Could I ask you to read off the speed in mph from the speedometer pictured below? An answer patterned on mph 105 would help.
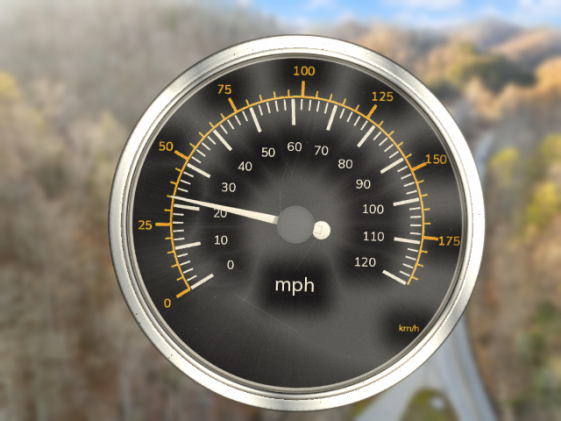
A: mph 22
